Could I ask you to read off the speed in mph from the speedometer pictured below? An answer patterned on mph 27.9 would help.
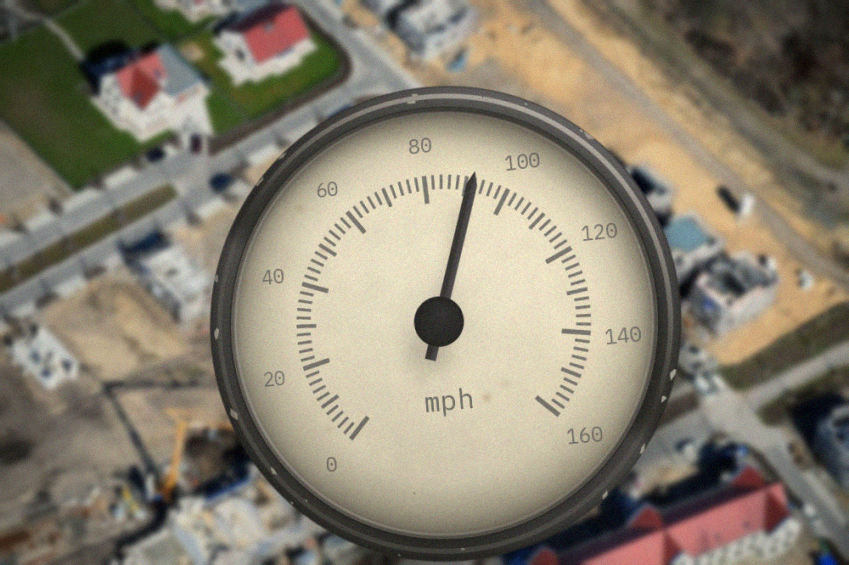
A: mph 92
